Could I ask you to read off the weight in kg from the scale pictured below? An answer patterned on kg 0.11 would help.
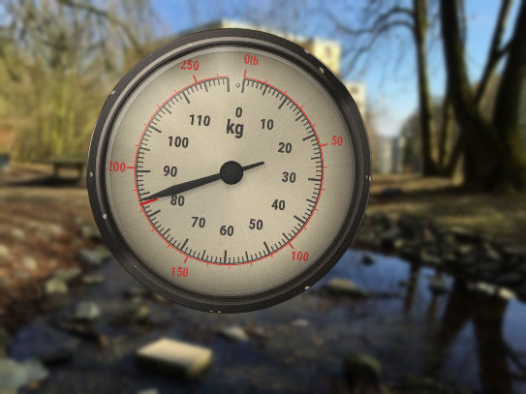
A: kg 84
